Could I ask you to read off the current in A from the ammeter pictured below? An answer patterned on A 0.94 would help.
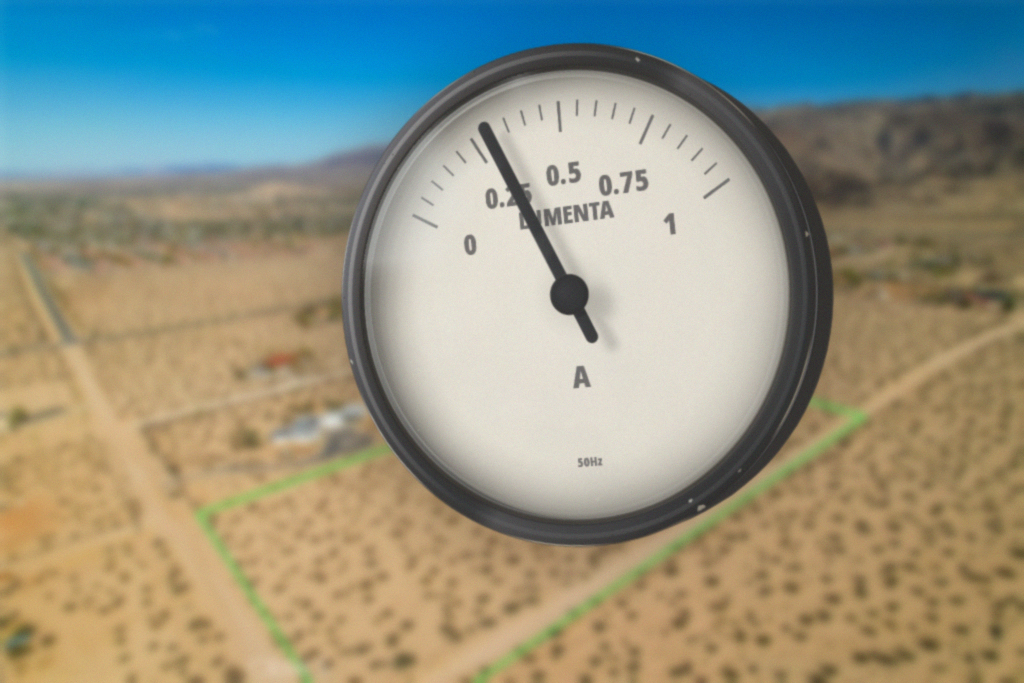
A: A 0.3
